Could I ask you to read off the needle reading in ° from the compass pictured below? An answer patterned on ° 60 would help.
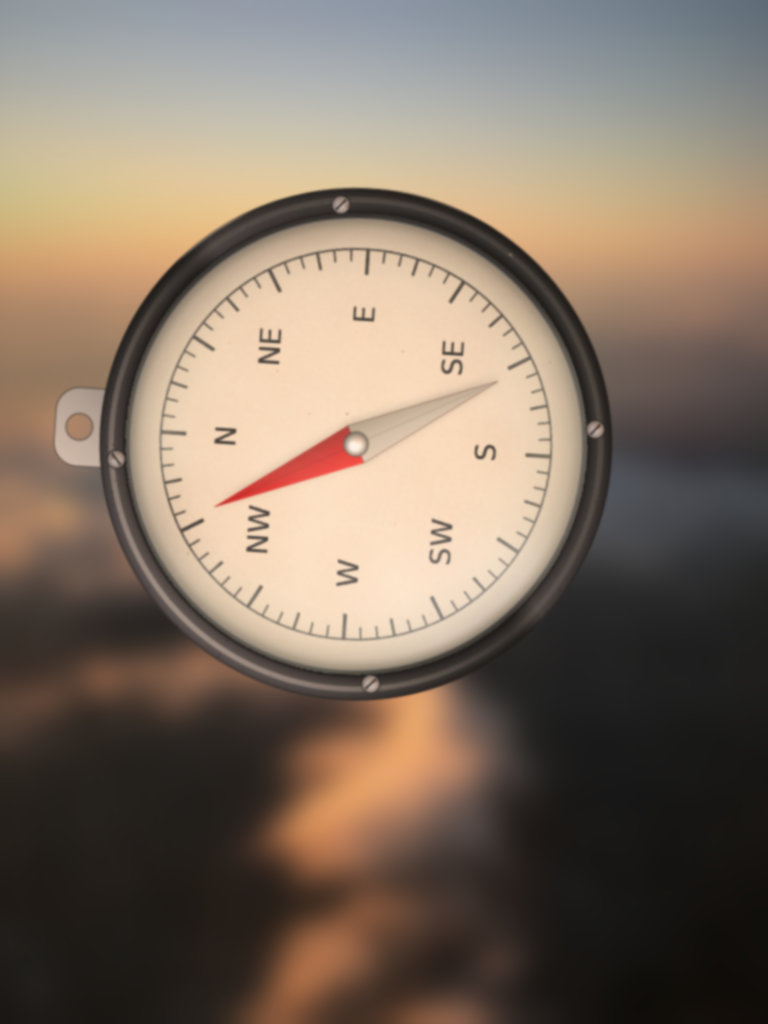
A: ° 332.5
